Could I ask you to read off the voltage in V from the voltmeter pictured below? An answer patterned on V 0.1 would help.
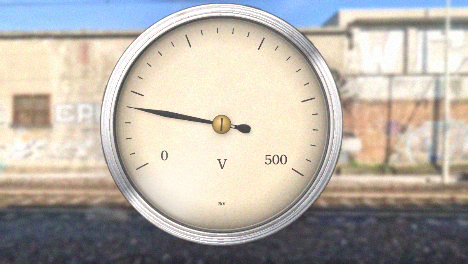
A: V 80
